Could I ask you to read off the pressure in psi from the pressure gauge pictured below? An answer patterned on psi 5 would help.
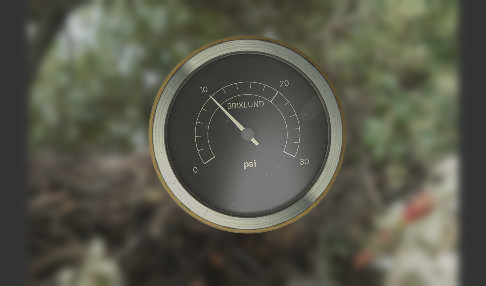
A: psi 10
